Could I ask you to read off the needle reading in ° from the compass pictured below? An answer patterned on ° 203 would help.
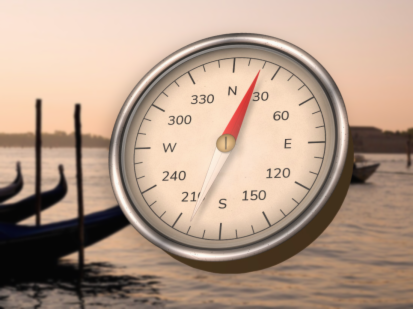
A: ° 20
